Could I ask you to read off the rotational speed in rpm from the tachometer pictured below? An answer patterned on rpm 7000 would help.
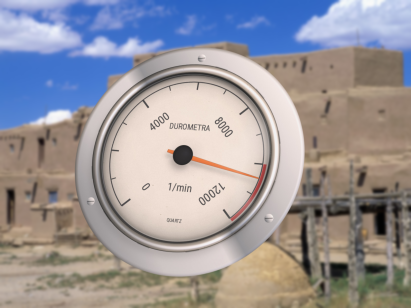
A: rpm 10500
